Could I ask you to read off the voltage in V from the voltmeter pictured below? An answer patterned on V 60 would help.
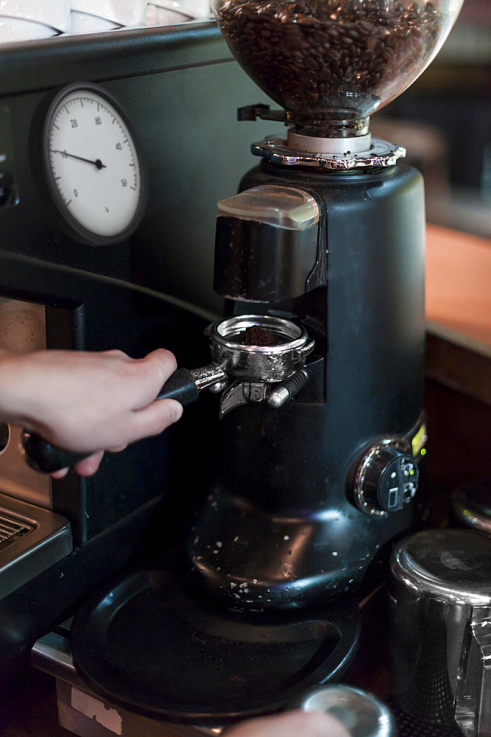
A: V 10
